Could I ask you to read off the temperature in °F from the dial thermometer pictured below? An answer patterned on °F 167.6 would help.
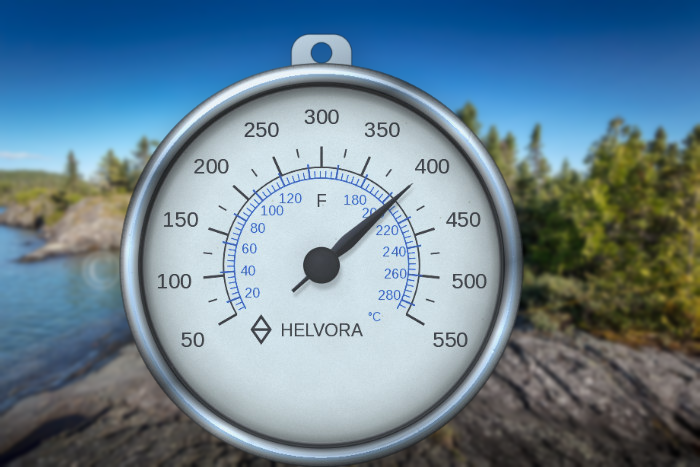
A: °F 400
